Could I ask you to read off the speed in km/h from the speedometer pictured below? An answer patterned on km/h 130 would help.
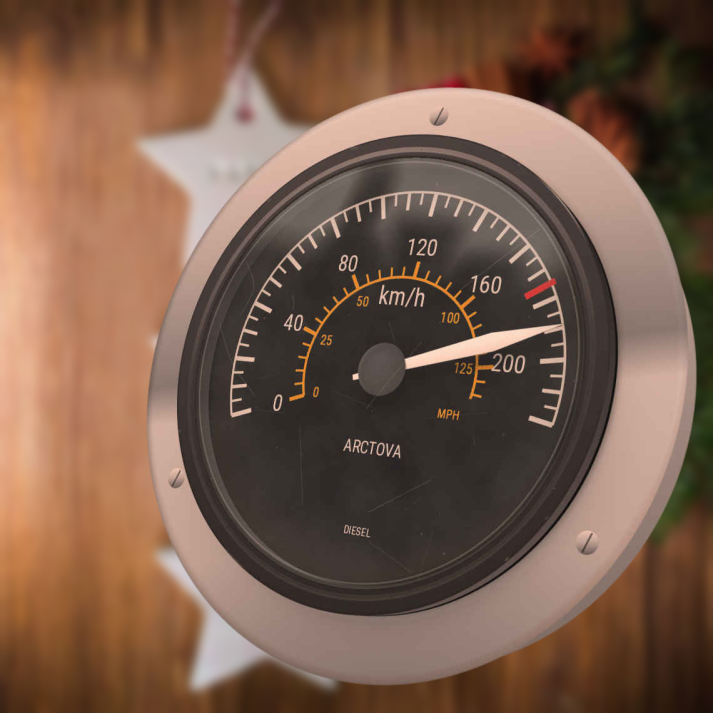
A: km/h 190
